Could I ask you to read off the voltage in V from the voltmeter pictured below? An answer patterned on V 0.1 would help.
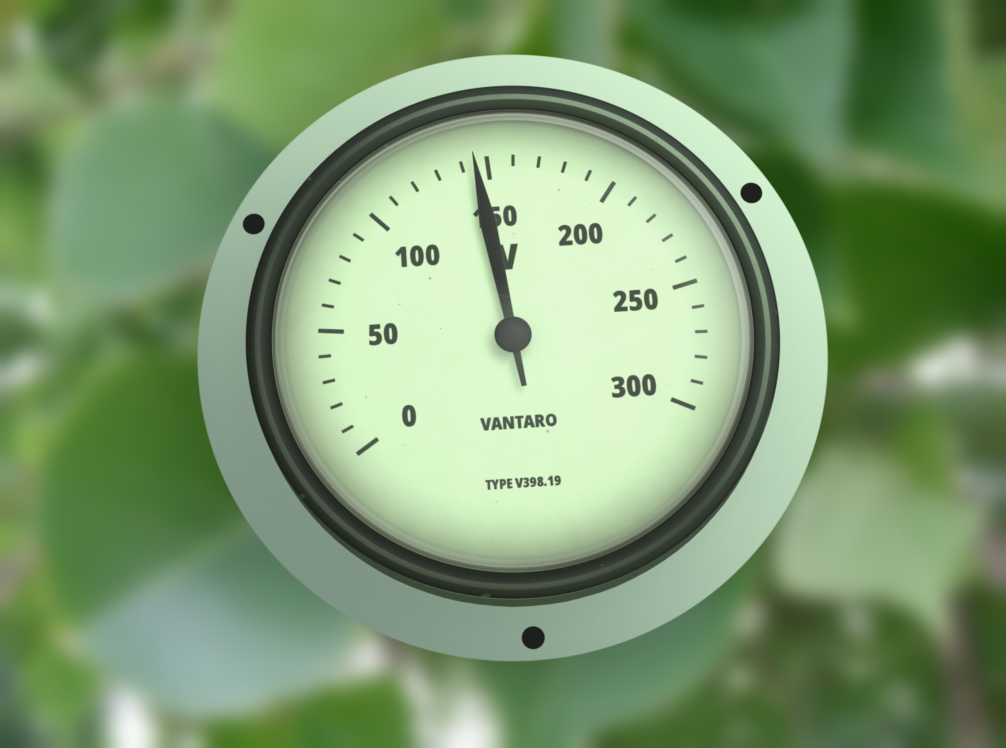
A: V 145
